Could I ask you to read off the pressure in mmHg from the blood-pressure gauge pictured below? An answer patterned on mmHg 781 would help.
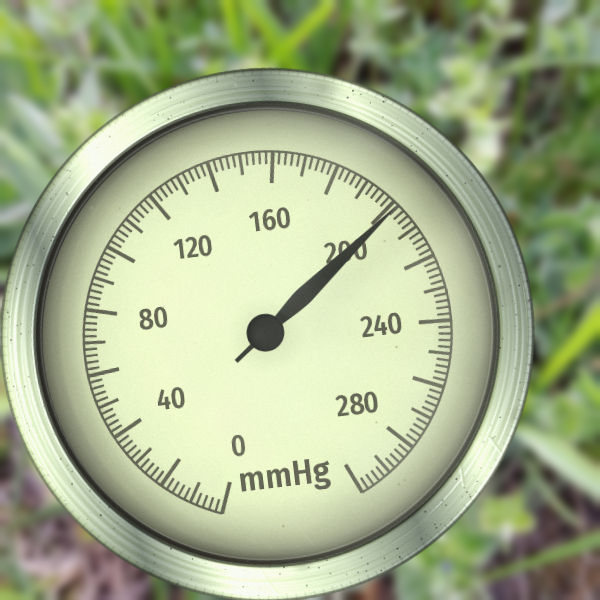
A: mmHg 202
